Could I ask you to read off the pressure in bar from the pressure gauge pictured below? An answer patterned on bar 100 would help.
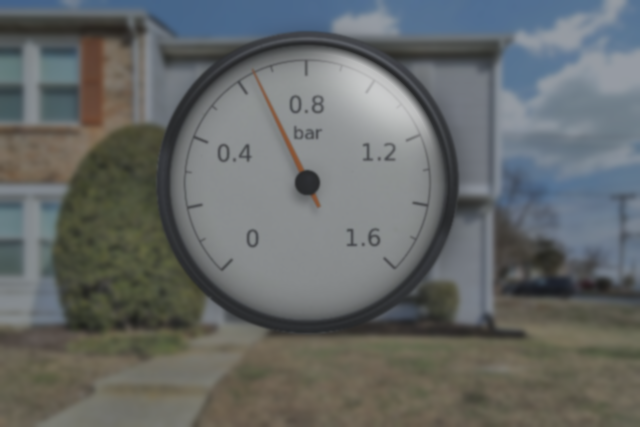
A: bar 0.65
